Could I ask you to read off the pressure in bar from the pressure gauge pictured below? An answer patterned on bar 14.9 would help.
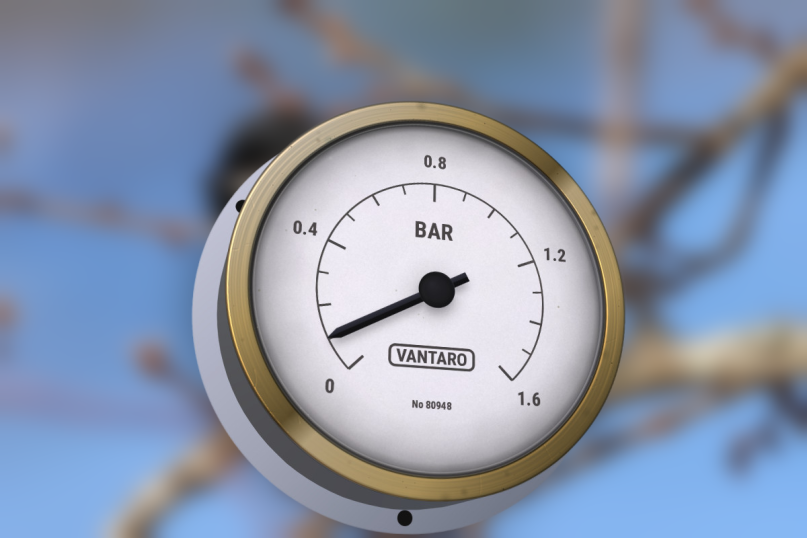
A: bar 0.1
